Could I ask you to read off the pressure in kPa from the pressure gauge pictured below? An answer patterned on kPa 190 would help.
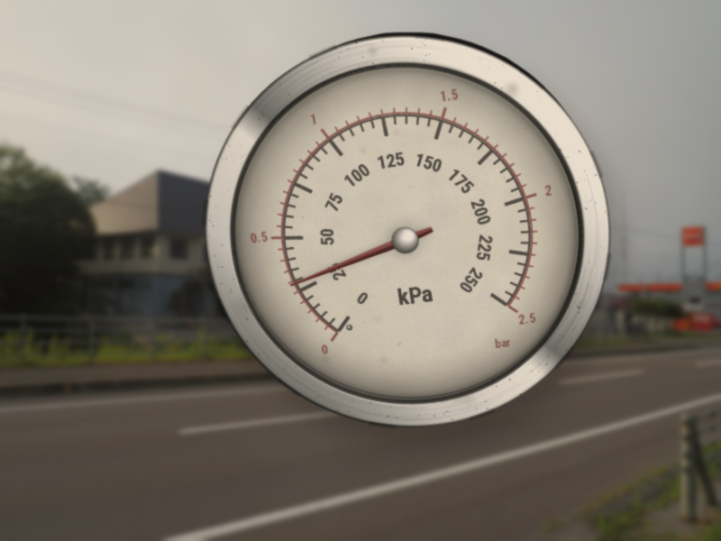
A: kPa 30
